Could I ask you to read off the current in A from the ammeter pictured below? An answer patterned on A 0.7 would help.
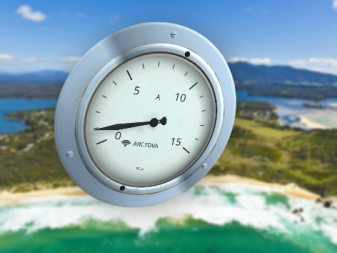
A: A 1
